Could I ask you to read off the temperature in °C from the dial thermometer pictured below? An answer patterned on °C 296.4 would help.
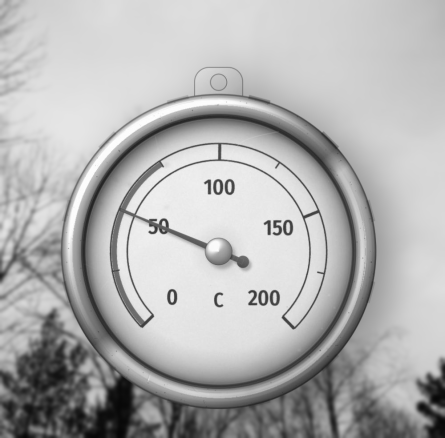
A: °C 50
